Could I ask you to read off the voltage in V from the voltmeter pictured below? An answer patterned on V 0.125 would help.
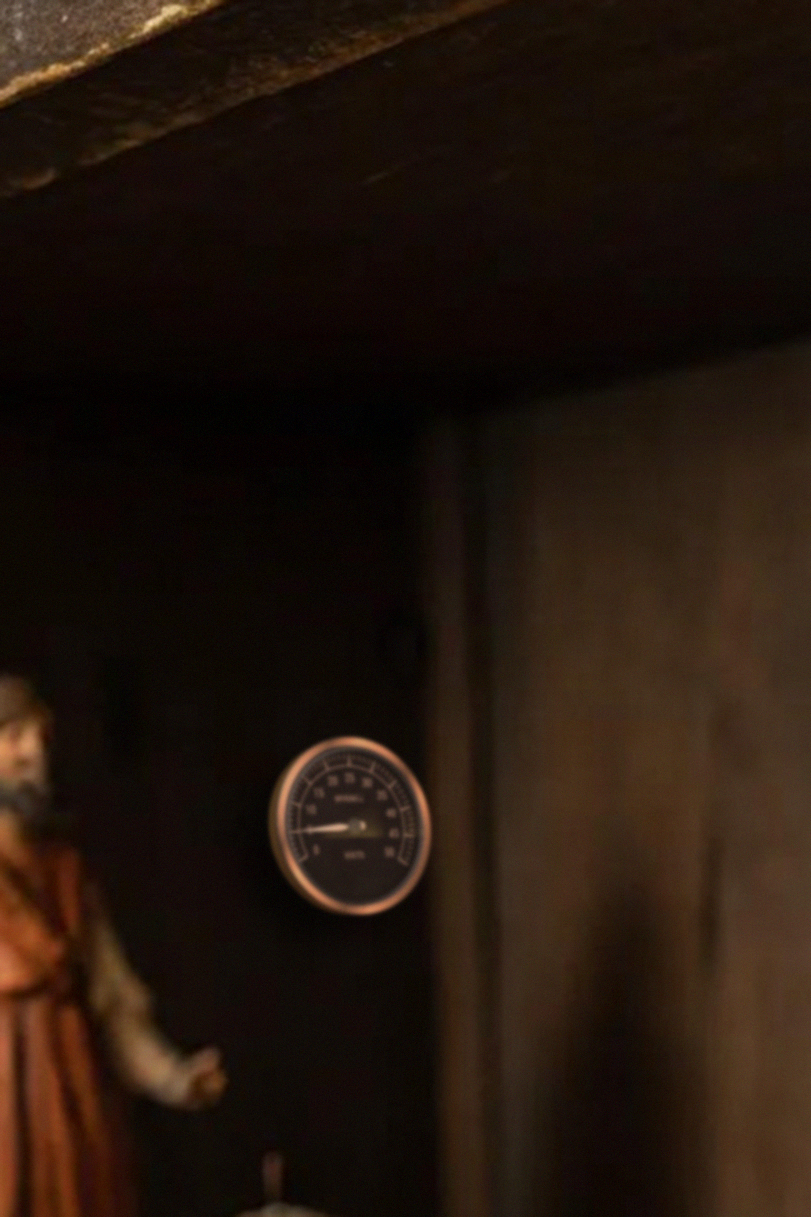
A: V 5
